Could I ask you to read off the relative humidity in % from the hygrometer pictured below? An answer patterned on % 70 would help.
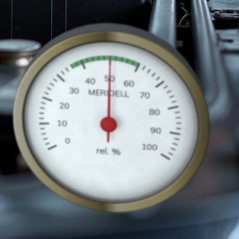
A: % 50
